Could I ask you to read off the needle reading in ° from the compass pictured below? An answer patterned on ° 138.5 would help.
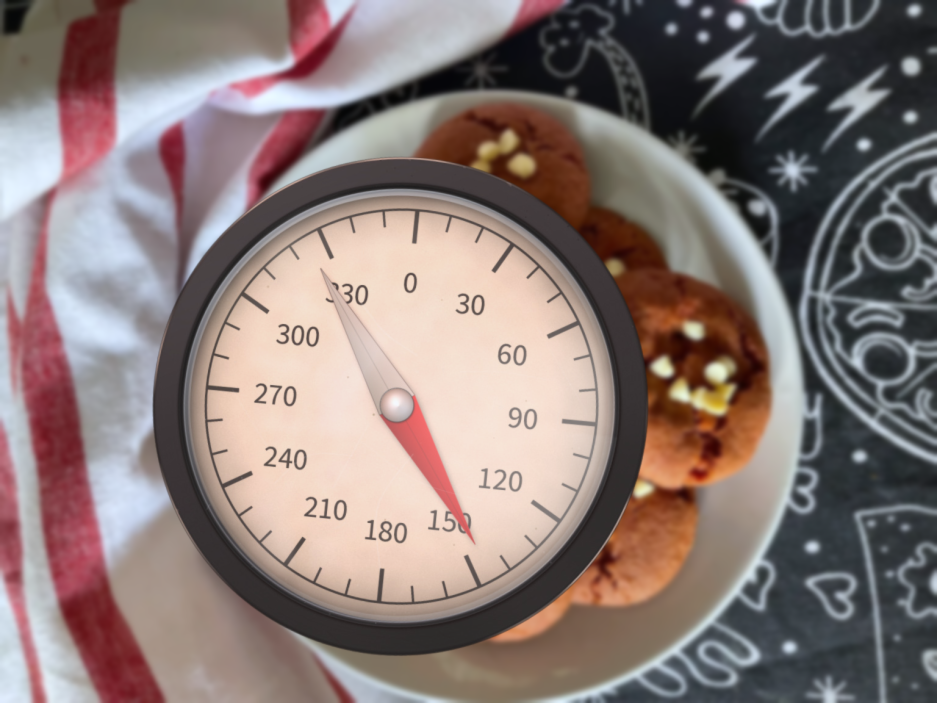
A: ° 145
